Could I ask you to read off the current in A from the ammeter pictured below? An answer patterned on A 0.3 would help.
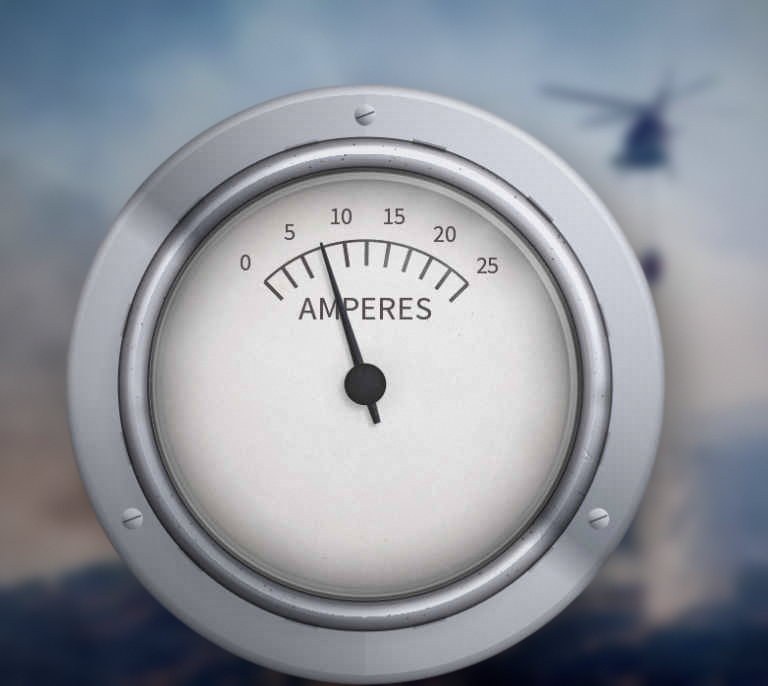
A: A 7.5
